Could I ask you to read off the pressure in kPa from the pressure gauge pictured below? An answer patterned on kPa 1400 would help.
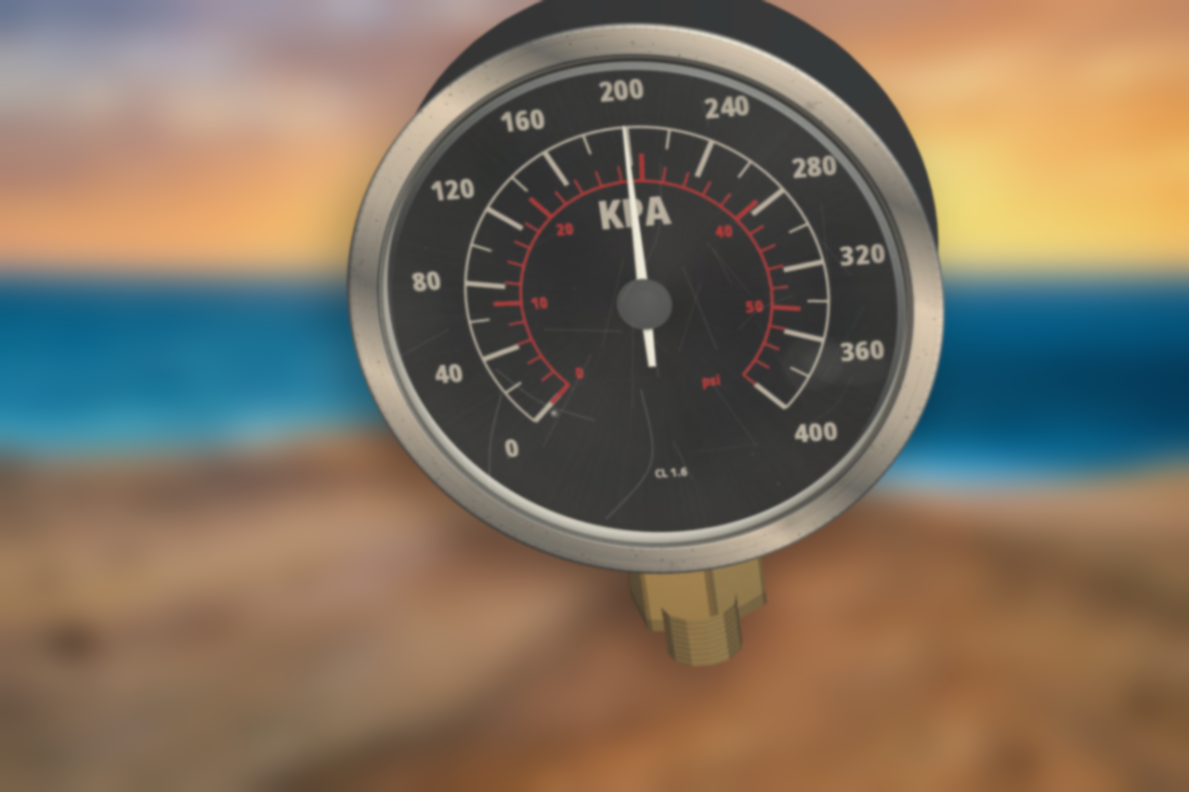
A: kPa 200
